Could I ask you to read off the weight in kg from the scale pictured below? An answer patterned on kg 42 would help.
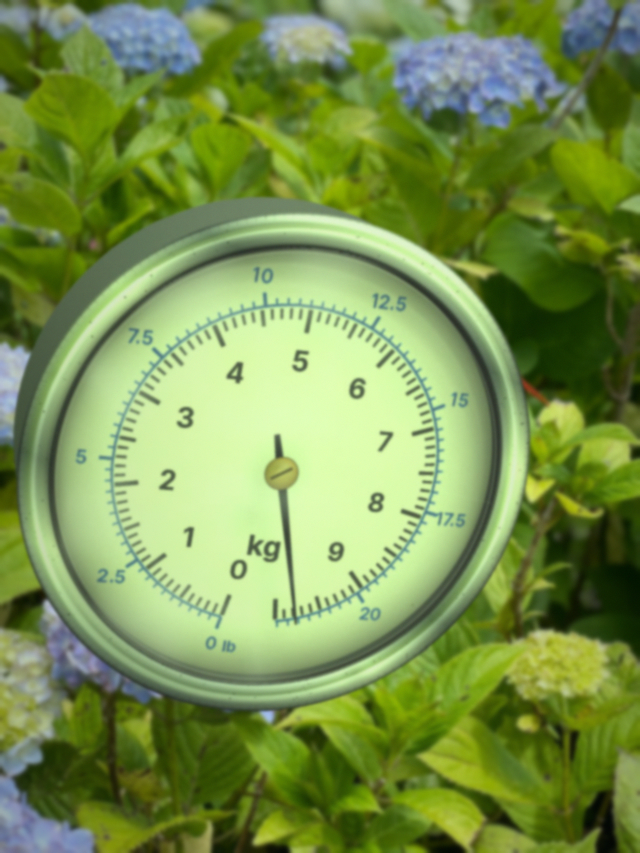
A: kg 9.8
